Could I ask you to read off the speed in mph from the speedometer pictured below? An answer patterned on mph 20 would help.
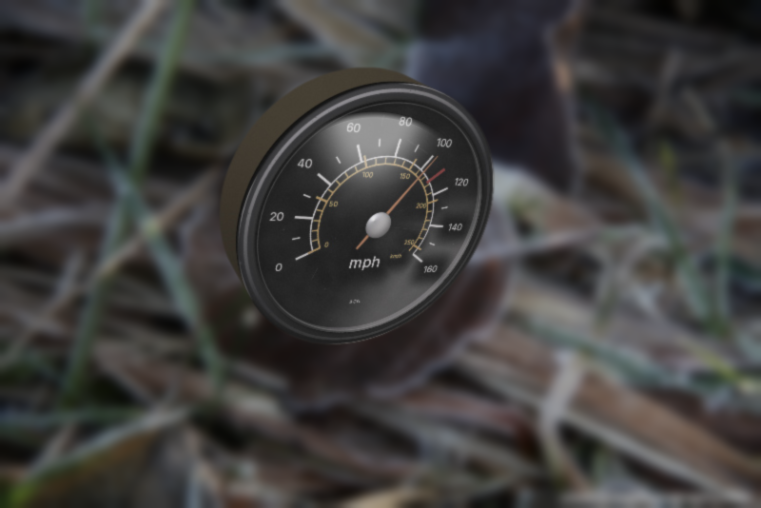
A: mph 100
